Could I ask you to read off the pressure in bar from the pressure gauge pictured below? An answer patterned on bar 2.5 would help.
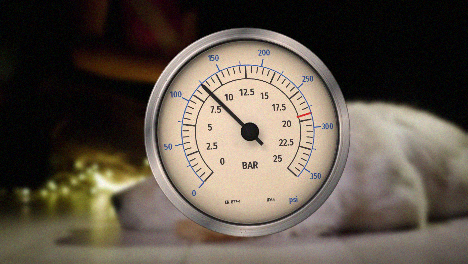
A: bar 8.5
